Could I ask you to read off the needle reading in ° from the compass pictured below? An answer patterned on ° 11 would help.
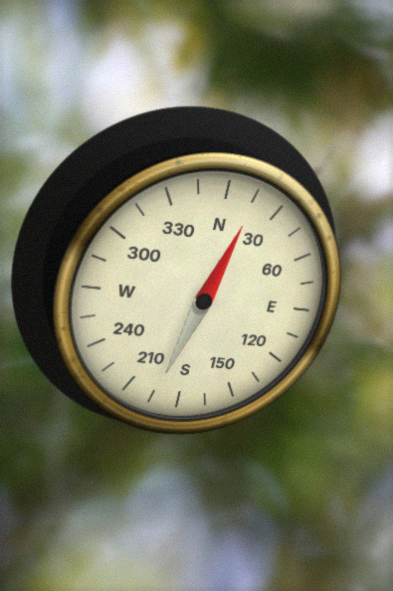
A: ° 15
